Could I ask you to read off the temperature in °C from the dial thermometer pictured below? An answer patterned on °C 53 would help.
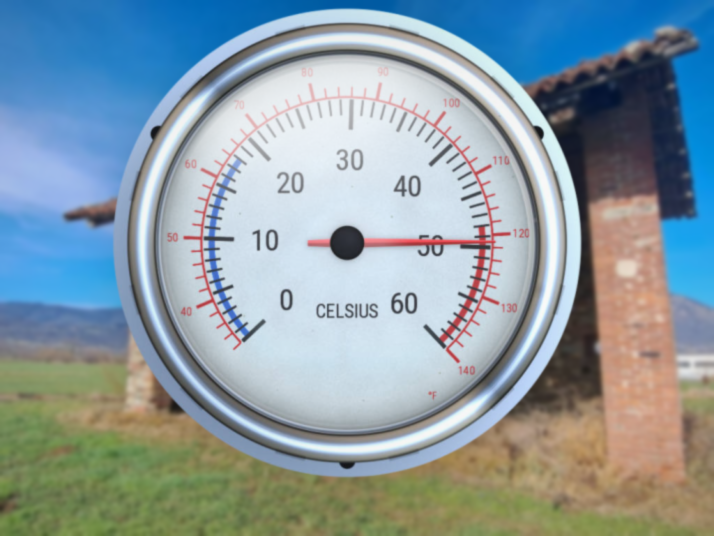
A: °C 49.5
